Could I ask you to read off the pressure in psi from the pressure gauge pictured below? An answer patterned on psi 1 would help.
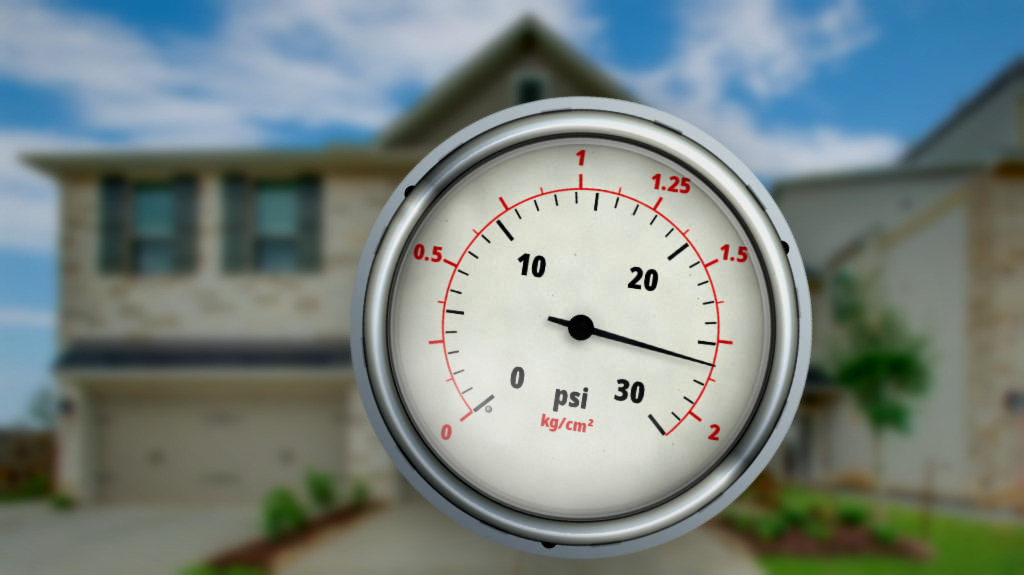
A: psi 26
